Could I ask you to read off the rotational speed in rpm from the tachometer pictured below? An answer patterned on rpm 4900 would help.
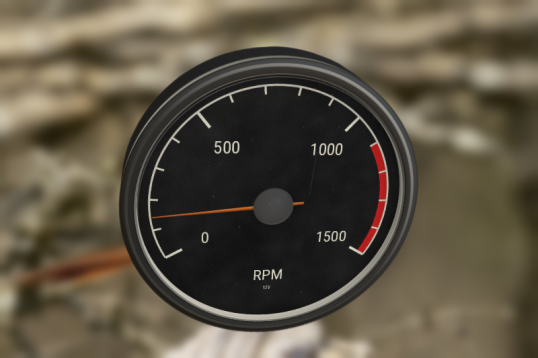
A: rpm 150
